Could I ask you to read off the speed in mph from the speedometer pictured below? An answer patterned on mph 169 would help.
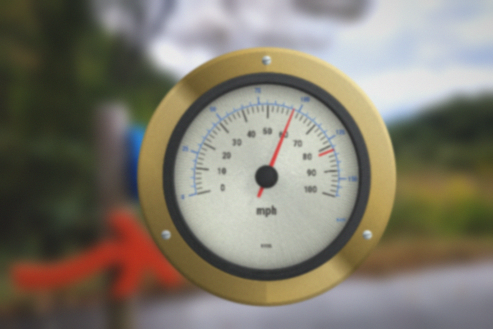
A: mph 60
